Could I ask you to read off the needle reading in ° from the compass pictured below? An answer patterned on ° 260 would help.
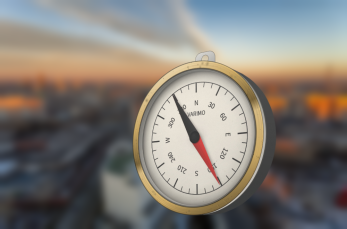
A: ° 150
